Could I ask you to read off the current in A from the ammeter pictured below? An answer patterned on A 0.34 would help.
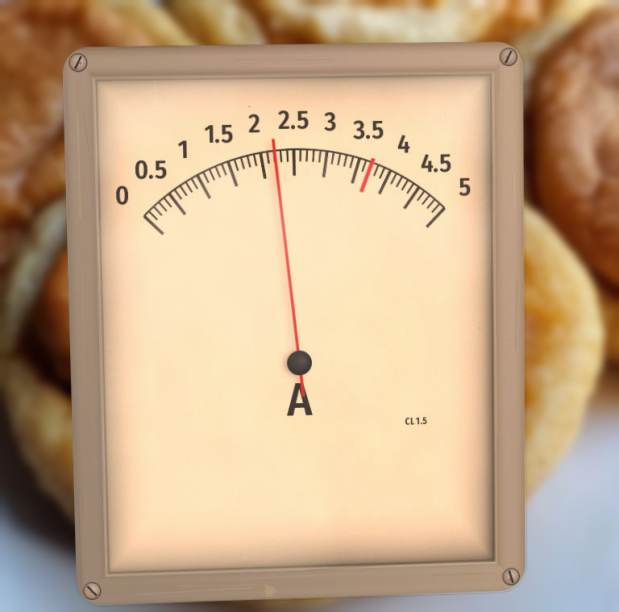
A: A 2.2
